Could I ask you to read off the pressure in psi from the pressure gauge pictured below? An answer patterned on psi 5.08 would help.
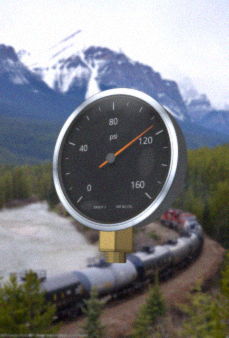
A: psi 115
